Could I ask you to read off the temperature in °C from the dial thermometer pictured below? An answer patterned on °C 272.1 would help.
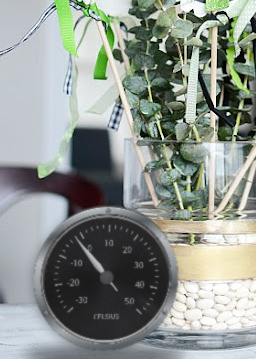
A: °C -2
